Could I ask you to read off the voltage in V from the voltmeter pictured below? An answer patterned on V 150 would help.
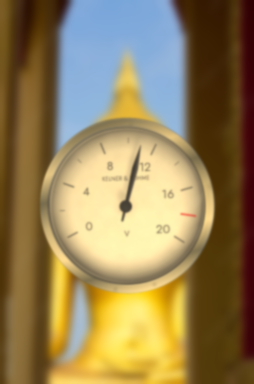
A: V 11
